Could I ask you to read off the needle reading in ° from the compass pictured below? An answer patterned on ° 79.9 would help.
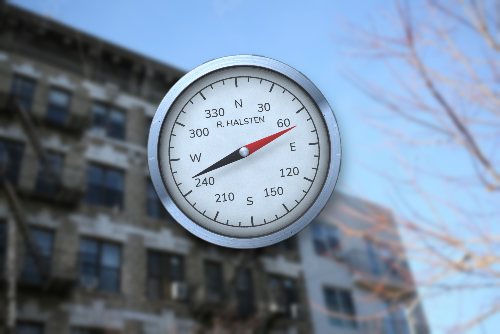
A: ° 70
